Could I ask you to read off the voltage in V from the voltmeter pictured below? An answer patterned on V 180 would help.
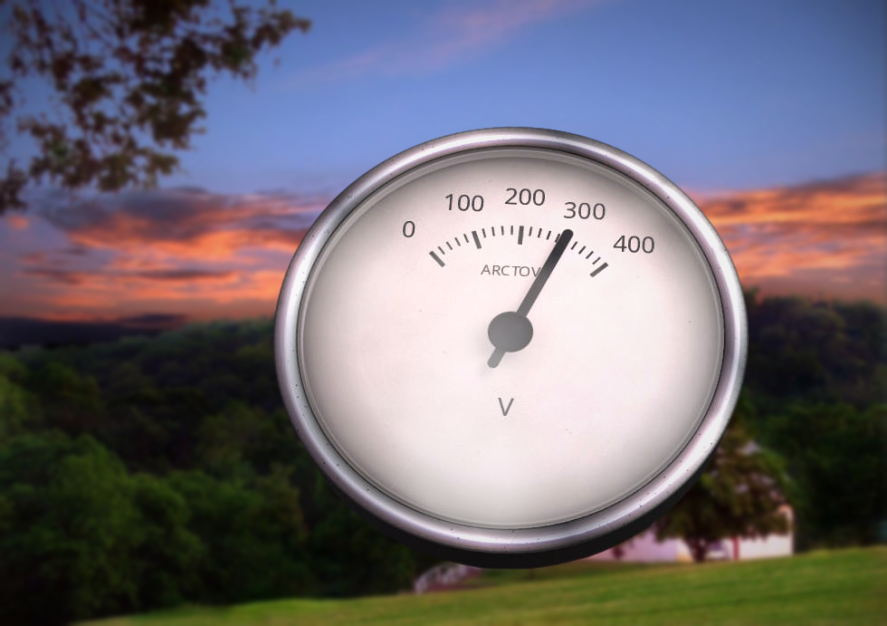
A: V 300
